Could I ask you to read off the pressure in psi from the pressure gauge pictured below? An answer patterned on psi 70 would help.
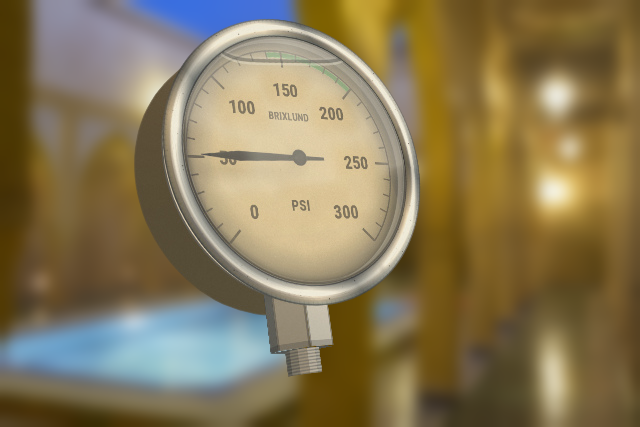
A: psi 50
